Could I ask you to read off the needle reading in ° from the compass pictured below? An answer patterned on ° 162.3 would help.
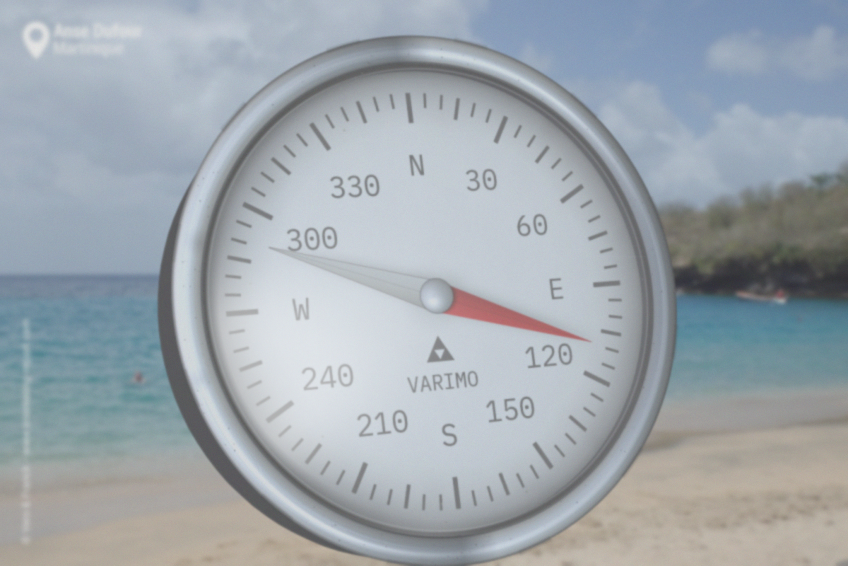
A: ° 110
